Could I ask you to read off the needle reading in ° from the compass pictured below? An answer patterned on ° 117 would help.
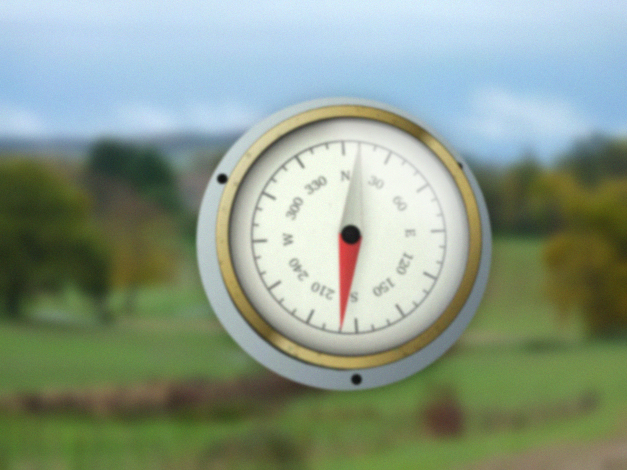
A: ° 190
